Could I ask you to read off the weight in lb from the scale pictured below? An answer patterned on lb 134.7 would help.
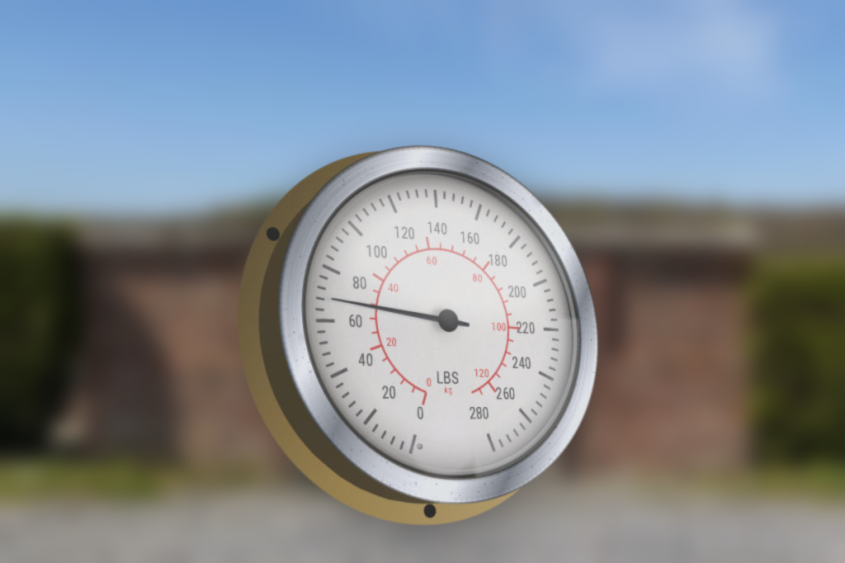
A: lb 68
